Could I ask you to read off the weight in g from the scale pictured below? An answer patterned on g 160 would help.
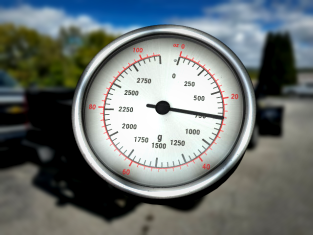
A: g 750
